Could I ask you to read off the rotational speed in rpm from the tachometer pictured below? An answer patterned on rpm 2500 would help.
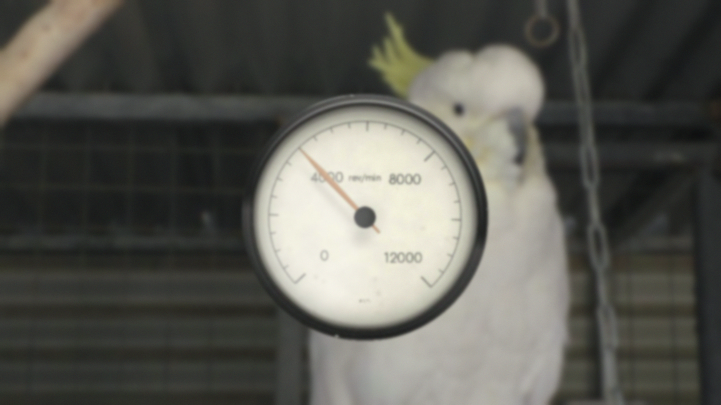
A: rpm 4000
